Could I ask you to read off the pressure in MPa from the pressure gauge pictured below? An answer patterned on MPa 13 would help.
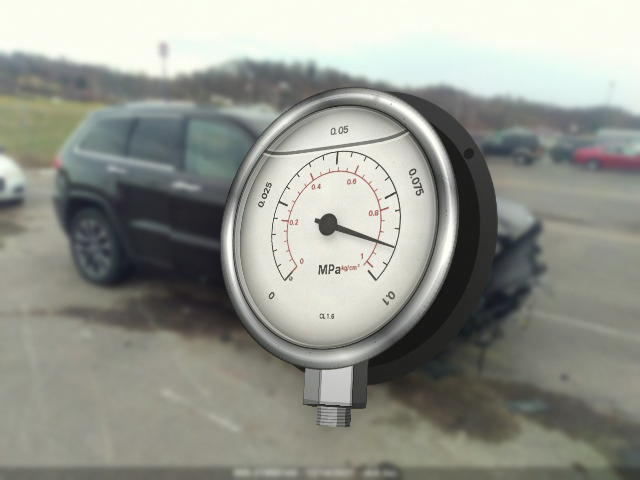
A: MPa 0.09
